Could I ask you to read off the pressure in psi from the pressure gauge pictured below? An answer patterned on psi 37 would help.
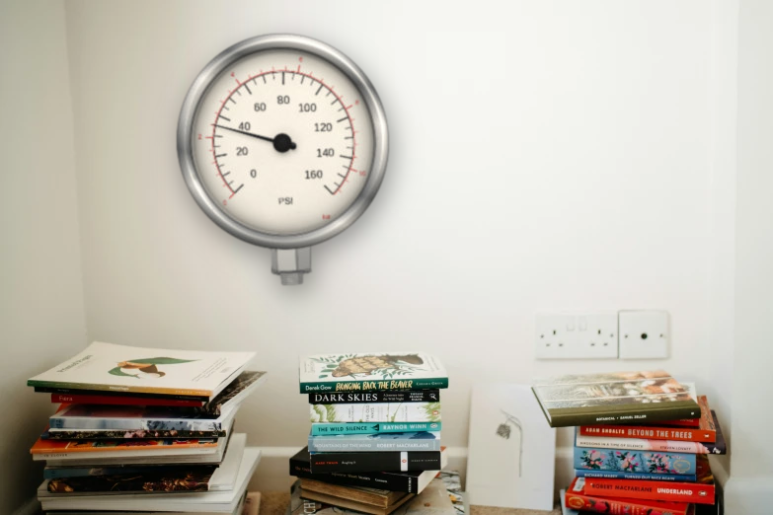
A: psi 35
